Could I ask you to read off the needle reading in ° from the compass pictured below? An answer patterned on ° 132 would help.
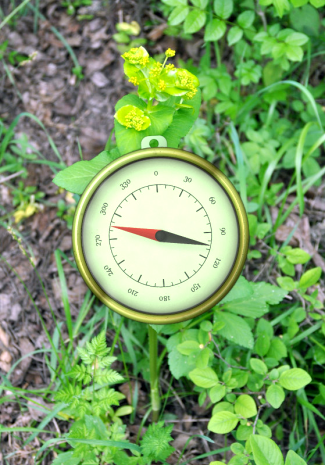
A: ° 285
